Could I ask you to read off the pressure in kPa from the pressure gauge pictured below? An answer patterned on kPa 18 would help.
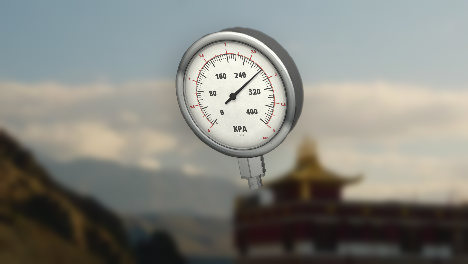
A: kPa 280
